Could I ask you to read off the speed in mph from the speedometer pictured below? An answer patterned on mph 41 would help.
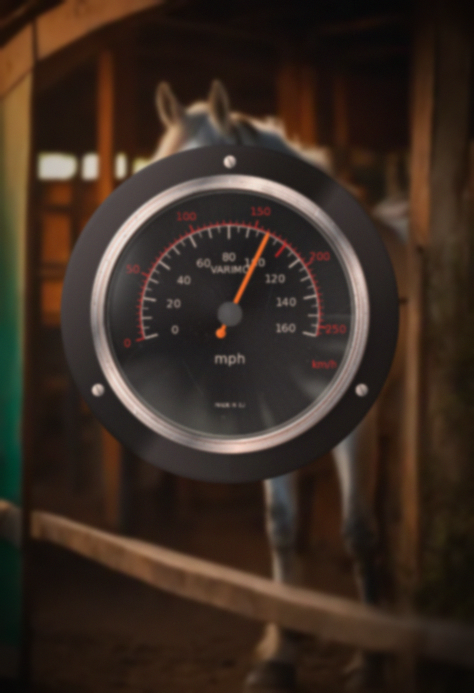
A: mph 100
